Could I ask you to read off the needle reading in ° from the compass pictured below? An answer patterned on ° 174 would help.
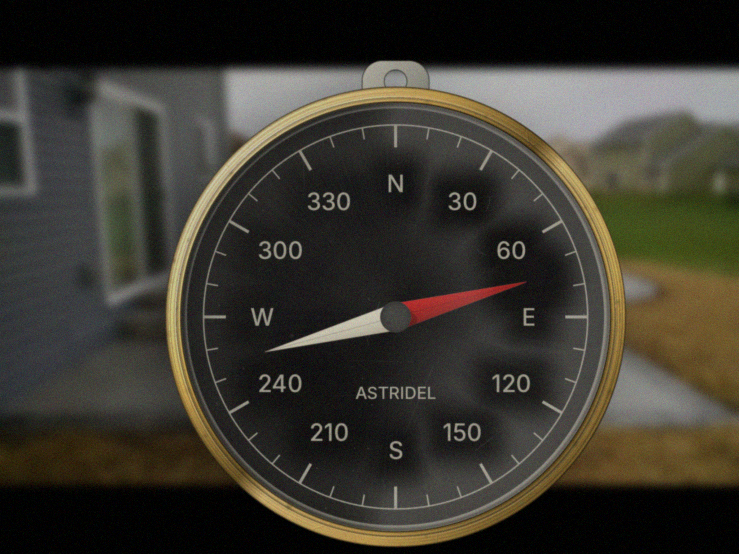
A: ° 75
